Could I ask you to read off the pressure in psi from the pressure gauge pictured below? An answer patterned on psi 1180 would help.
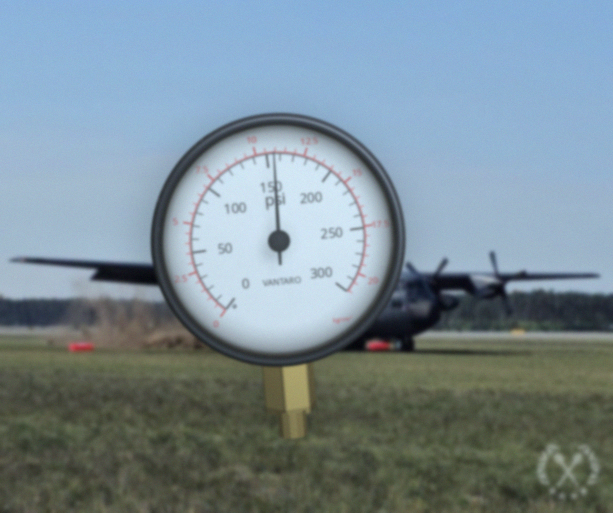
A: psi 155
